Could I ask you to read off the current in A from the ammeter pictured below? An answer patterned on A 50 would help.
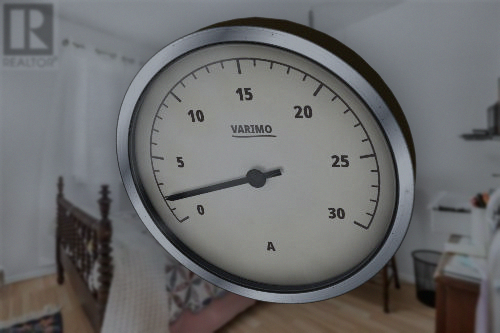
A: A 2
